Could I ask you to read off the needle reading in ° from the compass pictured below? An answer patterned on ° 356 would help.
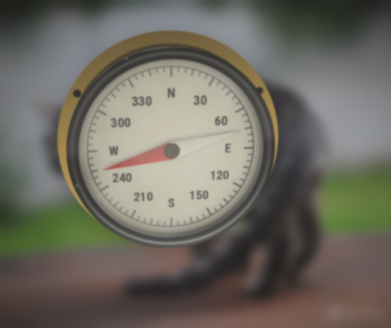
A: ° 255
